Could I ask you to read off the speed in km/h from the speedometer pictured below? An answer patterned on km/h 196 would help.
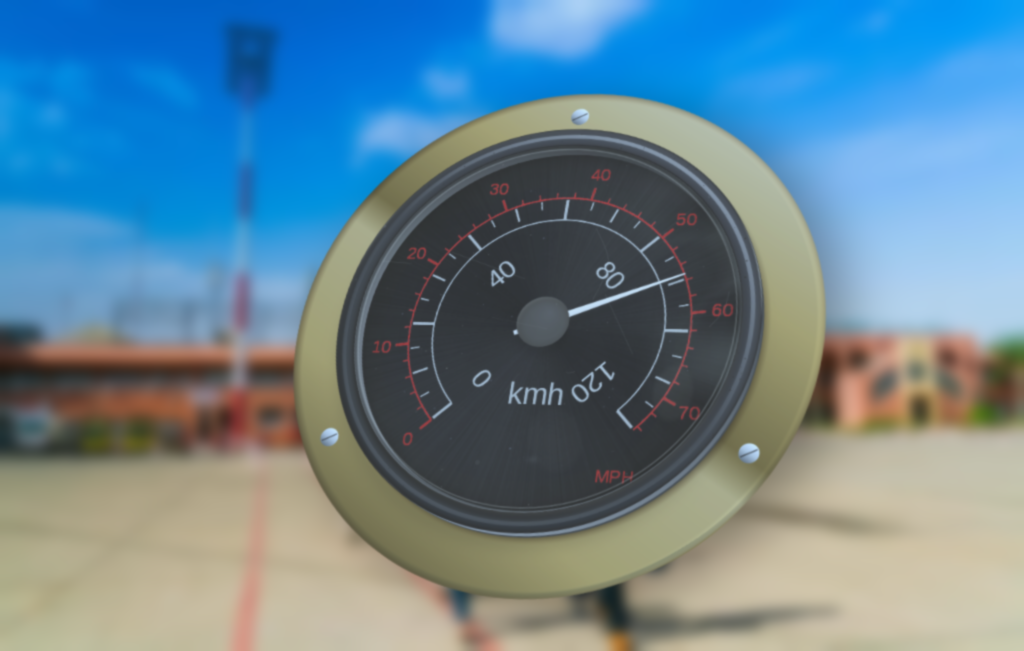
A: km/h 90
